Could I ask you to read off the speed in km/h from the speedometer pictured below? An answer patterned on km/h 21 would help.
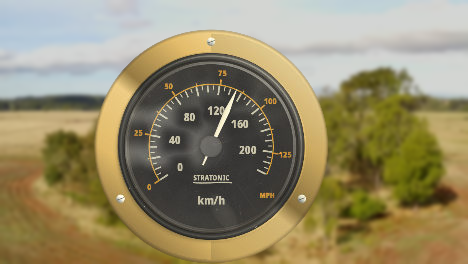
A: km/h 135
